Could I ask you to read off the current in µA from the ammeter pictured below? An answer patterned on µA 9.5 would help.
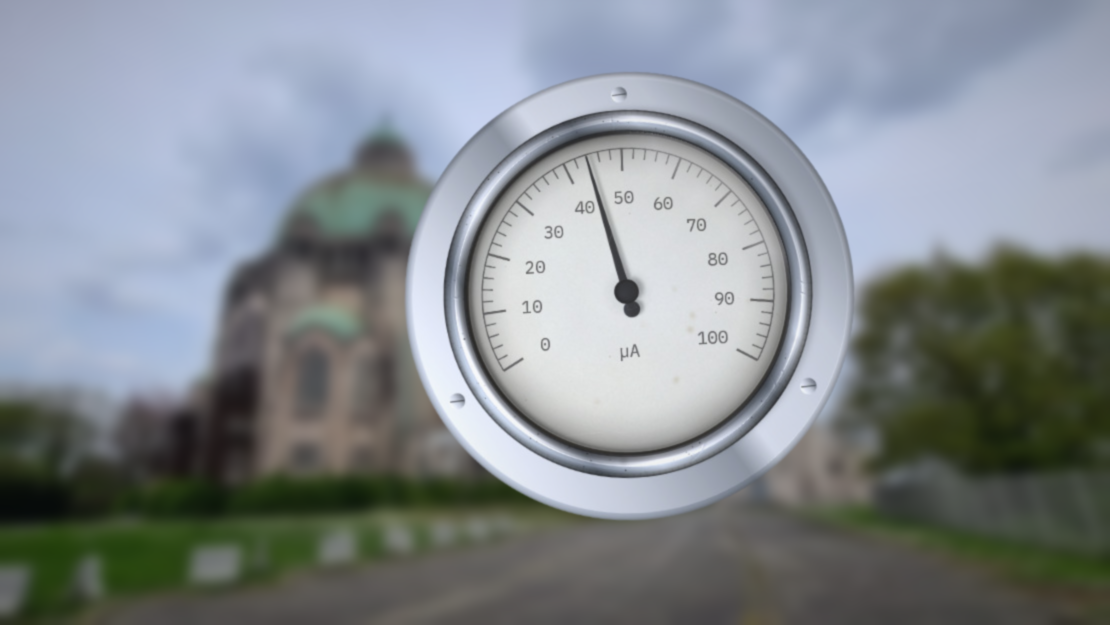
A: µA 44
